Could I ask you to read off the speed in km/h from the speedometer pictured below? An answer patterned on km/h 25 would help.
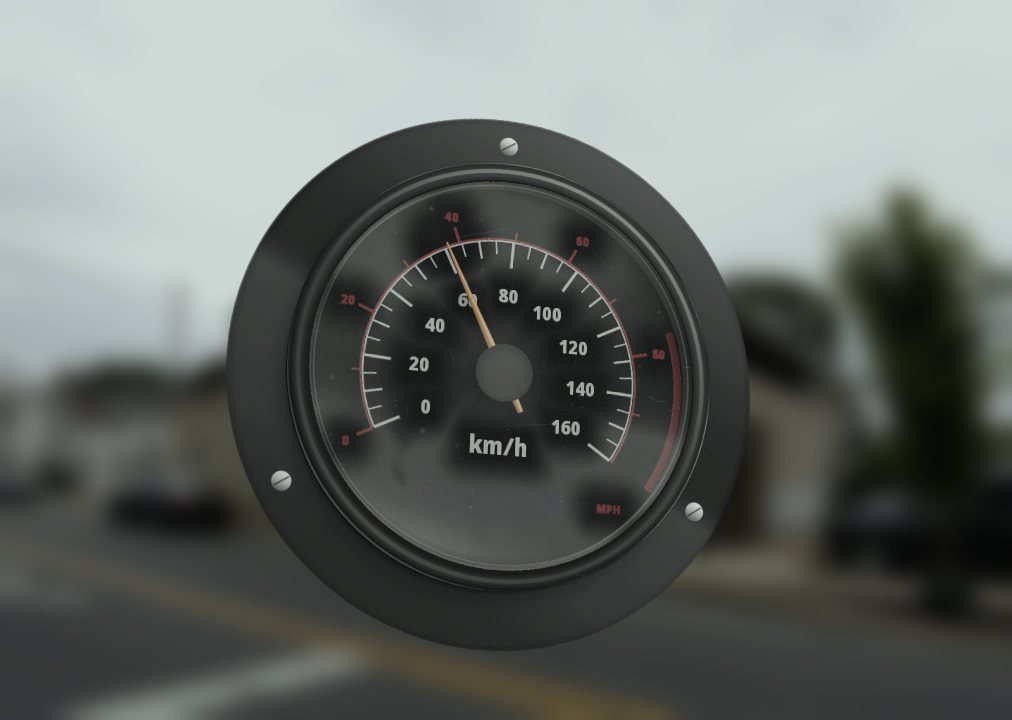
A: km/h 60
